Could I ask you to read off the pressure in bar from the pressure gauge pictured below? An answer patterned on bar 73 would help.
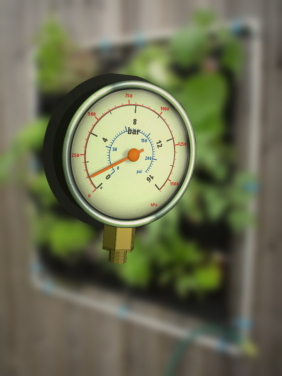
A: bar 1
